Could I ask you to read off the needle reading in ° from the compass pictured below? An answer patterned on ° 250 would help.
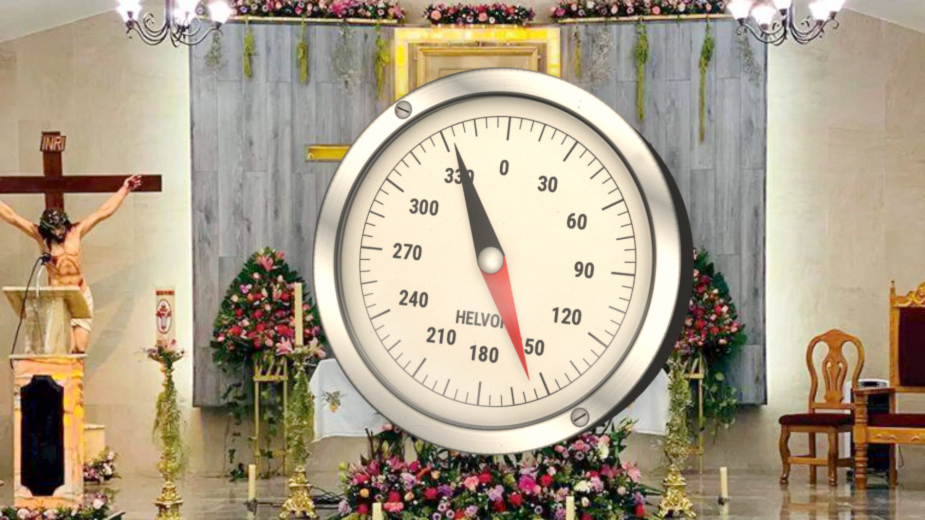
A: ° 155
